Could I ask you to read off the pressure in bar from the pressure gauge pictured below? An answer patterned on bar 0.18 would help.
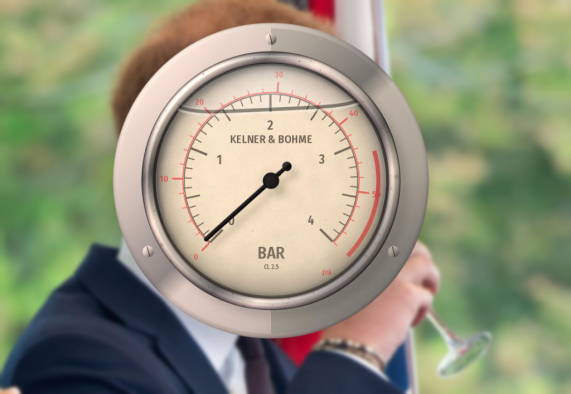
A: bar 0.05
